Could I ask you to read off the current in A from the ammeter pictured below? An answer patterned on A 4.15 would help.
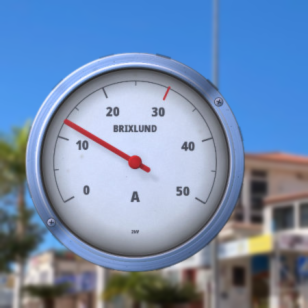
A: A 12.5
